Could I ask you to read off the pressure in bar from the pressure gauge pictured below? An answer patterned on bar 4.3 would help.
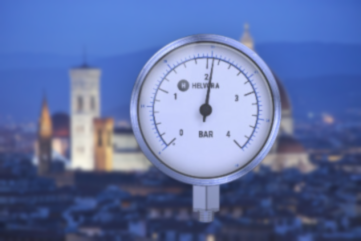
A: bar 2.1
